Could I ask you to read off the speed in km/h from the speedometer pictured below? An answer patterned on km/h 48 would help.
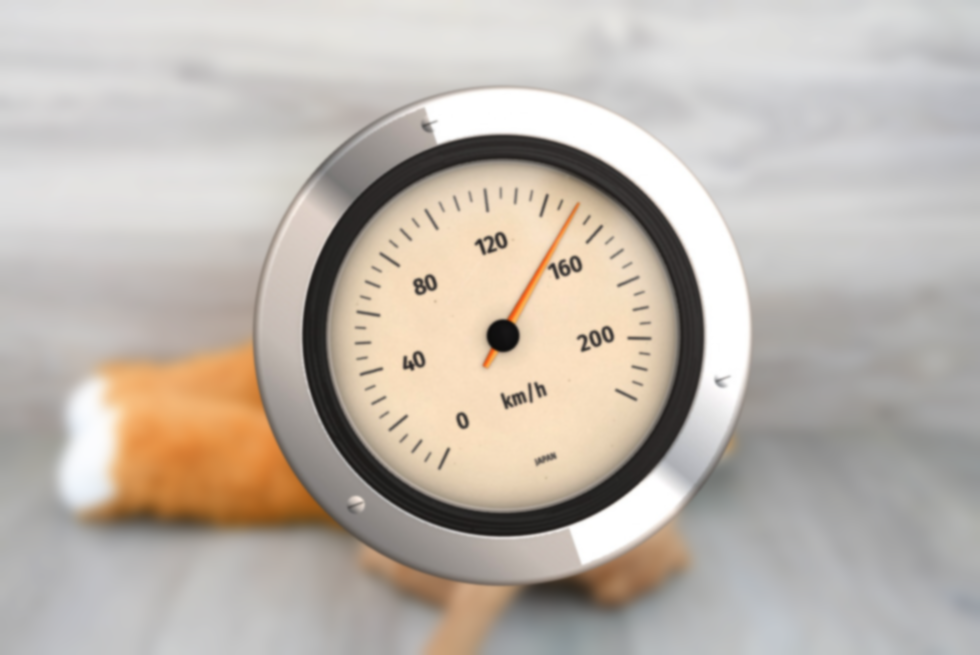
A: km/h 150
